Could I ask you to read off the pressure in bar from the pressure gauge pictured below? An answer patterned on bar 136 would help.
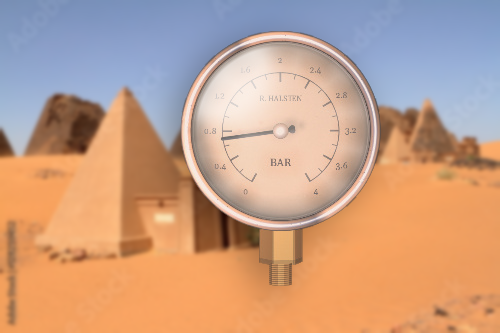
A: bar 0.7
